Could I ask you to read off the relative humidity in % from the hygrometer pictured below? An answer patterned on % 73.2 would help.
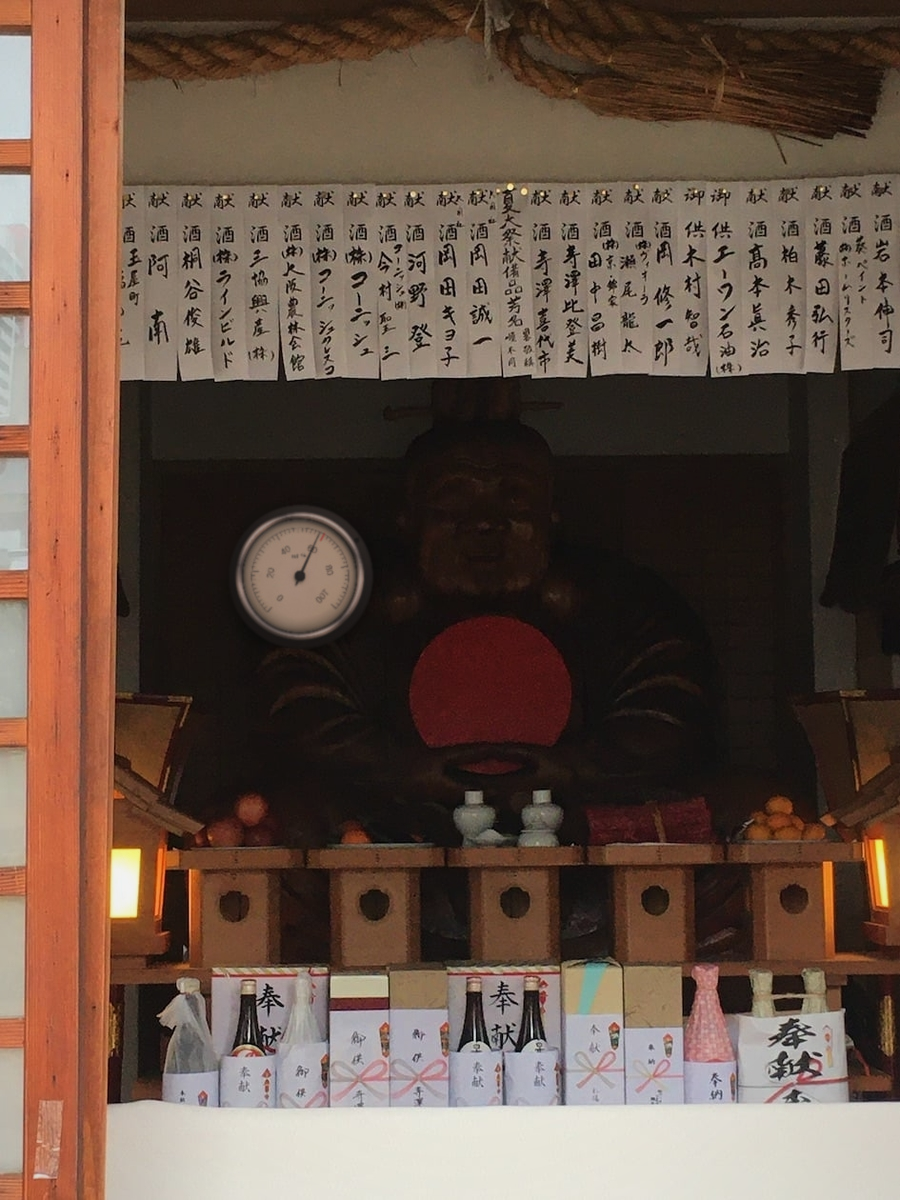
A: % 60
